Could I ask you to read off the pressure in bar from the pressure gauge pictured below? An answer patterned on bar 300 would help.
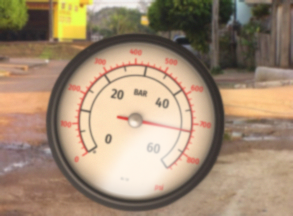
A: bar 50
